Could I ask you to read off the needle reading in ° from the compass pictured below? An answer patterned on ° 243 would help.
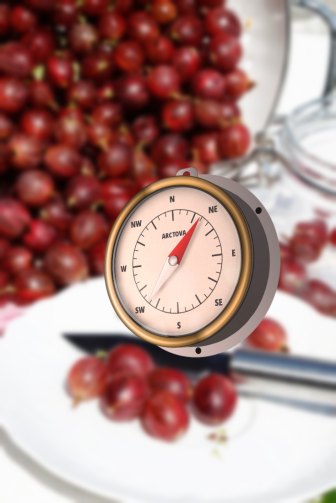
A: ° 40
